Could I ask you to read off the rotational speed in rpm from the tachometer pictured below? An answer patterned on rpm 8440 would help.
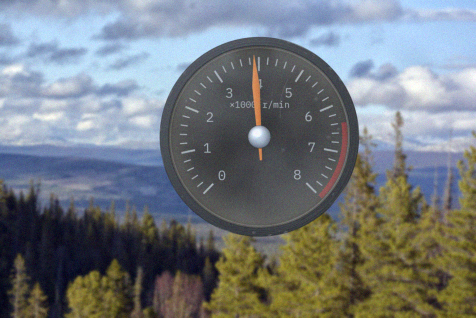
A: rpm 3900
